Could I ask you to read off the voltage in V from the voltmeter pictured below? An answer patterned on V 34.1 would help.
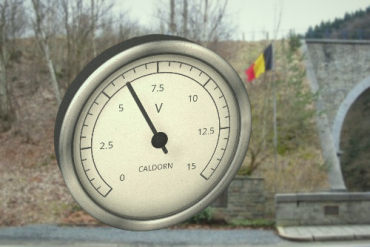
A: V 6
